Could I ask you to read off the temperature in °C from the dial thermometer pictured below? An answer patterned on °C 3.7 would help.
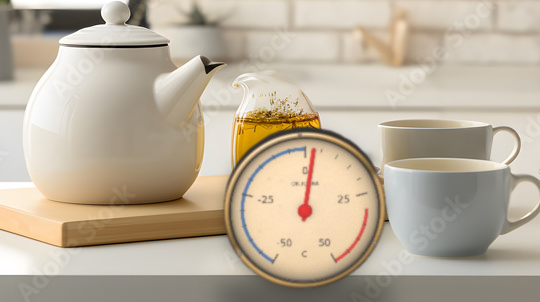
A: °C 2.5
